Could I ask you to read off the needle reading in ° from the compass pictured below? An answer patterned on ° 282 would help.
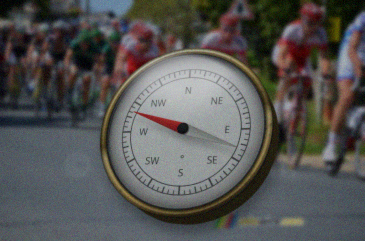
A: ° 290
